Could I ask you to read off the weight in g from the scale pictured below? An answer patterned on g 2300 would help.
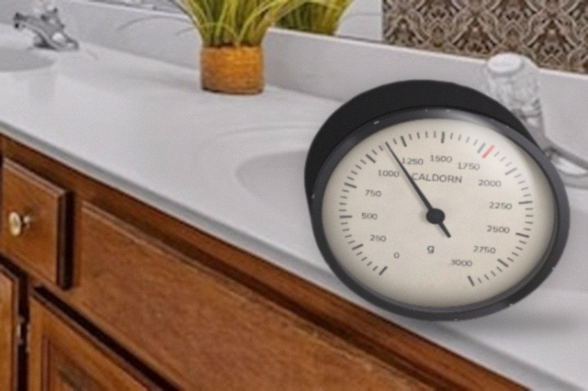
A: g 1150
